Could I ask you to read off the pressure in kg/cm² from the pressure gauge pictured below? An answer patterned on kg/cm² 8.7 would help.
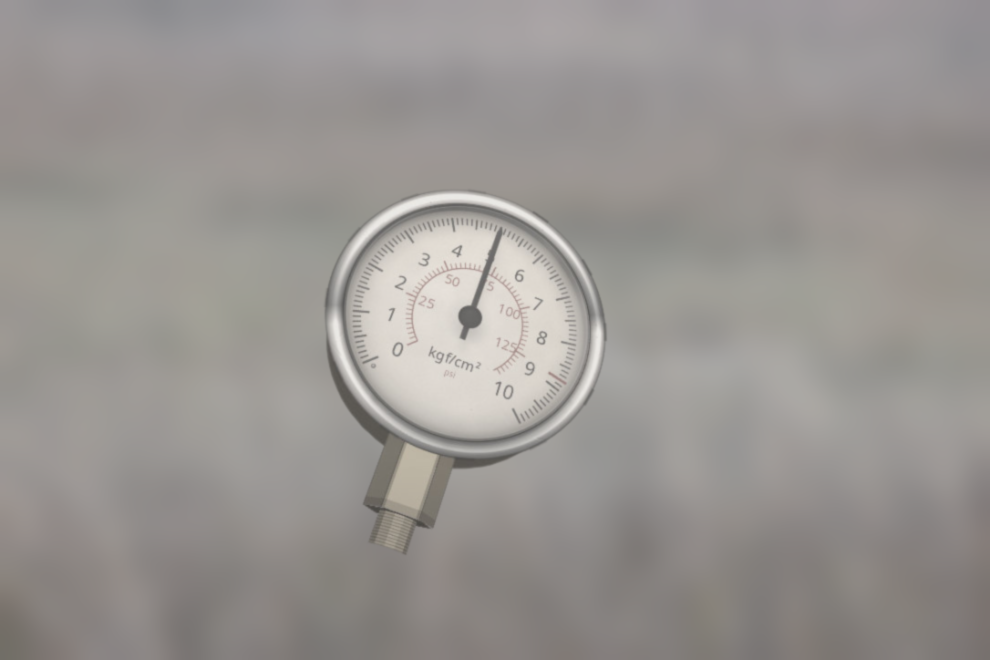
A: kg/cm² 5
